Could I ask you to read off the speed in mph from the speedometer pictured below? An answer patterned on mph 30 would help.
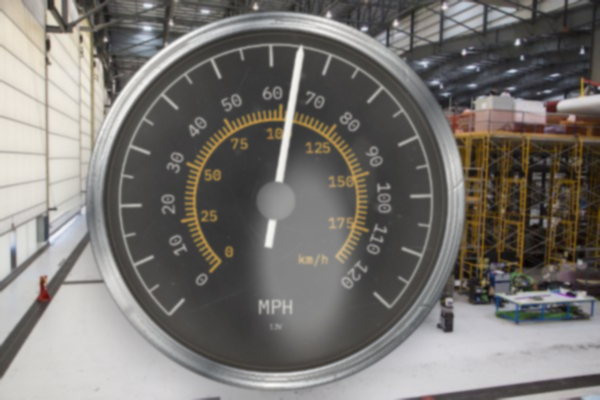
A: mph 65
